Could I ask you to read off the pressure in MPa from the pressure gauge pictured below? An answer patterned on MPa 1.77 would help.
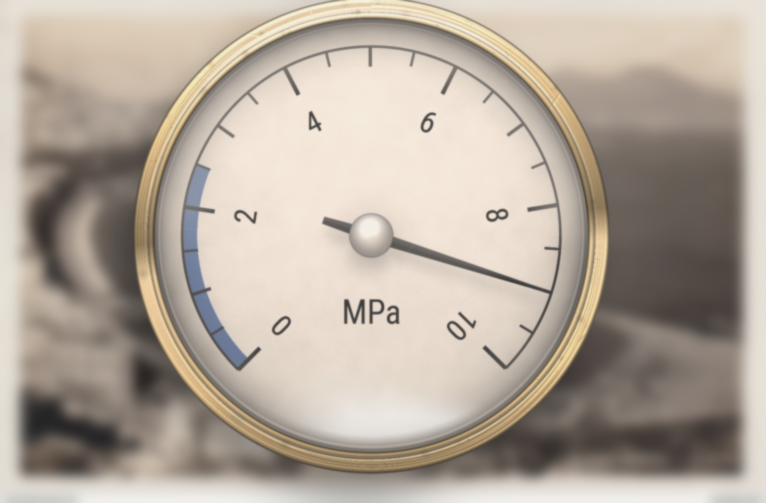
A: MPa 9
